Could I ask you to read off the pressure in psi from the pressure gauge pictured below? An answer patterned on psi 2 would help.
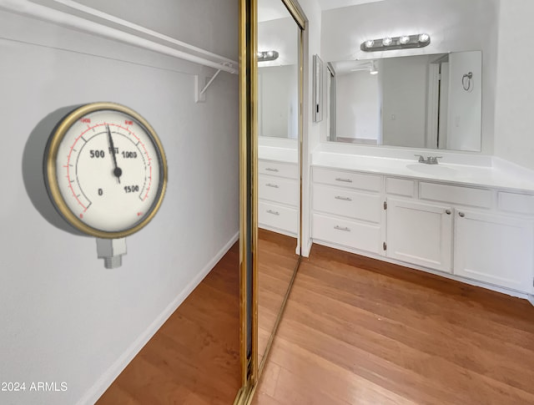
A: psi 700
